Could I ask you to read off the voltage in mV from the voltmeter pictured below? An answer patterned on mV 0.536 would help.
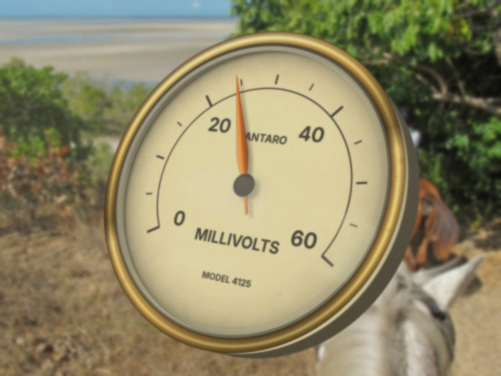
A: mV 25
